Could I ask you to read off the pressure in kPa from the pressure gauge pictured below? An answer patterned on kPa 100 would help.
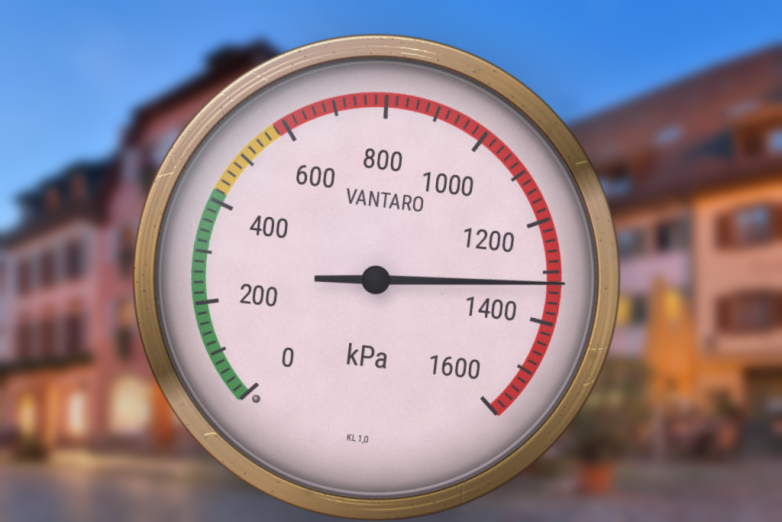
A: kPa 1320
